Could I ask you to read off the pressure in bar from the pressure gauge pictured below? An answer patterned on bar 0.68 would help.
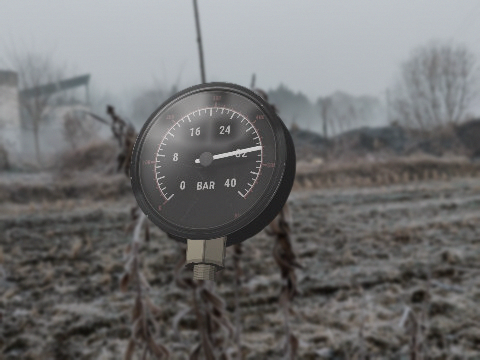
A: bar 32
